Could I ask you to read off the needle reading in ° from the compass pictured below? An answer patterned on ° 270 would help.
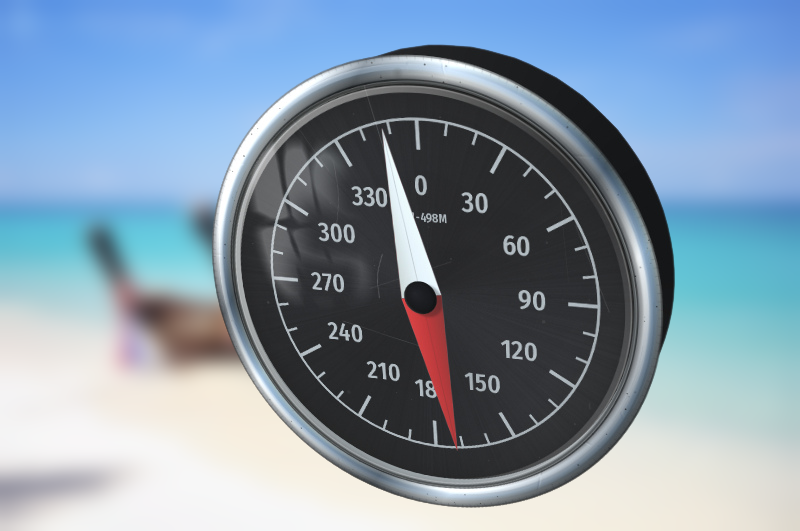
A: ° 170
